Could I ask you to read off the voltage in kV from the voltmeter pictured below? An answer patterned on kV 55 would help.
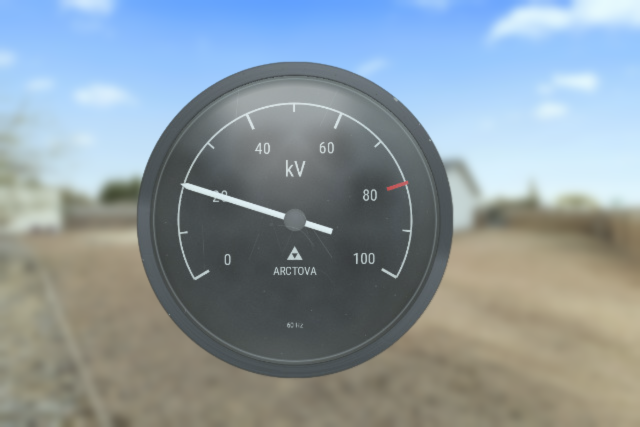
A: kV 20
